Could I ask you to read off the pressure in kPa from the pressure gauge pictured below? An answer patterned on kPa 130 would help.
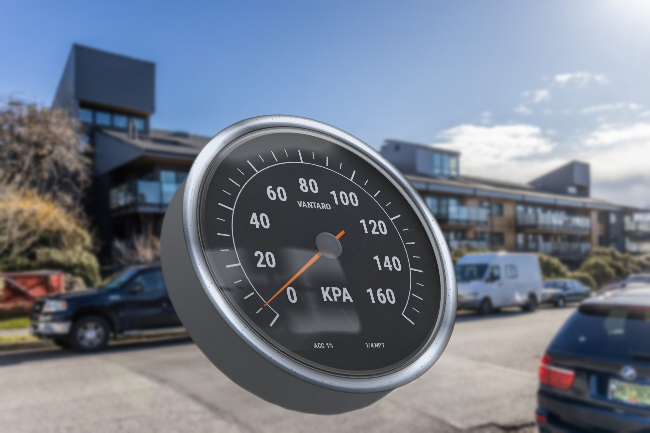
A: kPa 5
